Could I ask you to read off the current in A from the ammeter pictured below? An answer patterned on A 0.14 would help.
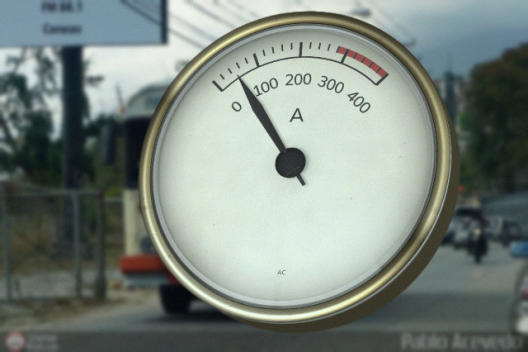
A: A 50
